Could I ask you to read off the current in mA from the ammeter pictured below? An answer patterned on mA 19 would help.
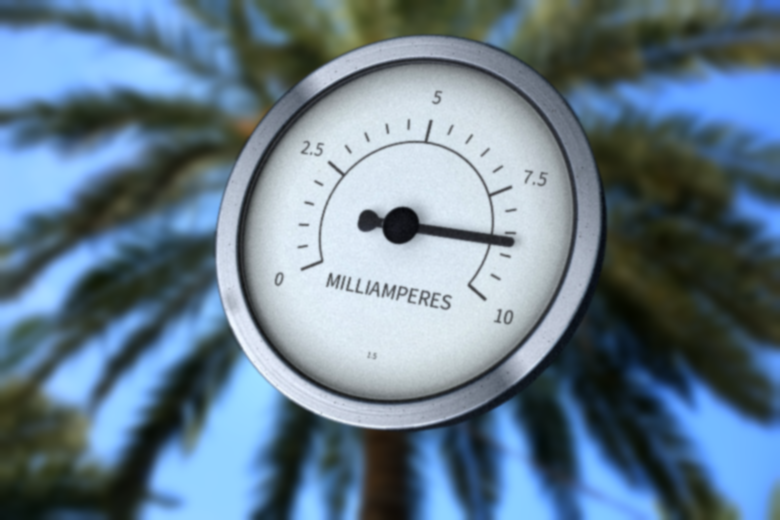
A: mA 8.75
